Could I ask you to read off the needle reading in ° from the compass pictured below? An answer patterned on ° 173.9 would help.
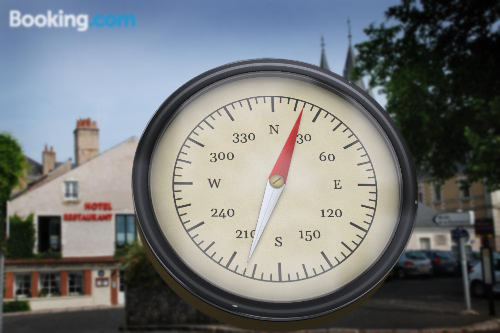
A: ° 20
